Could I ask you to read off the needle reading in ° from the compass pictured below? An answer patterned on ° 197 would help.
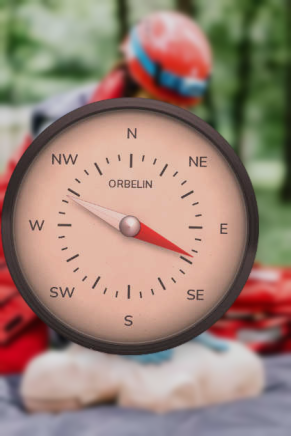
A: ° 115
